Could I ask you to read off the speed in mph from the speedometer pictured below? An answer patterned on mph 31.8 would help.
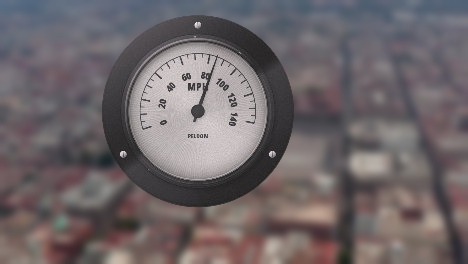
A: mph 85
